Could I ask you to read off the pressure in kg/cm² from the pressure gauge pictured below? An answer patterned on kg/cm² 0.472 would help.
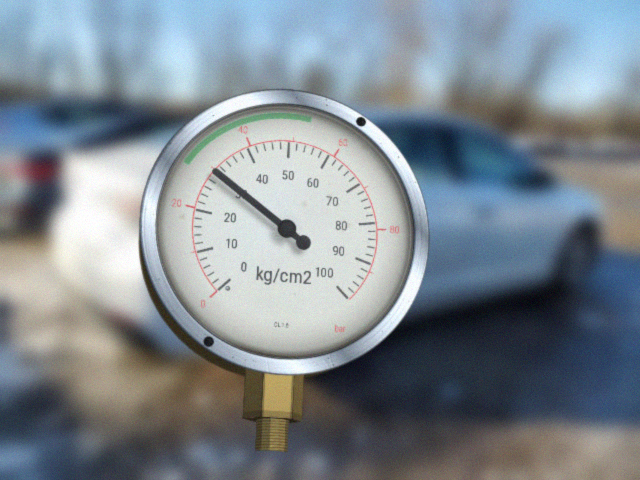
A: kg/cm² 30
